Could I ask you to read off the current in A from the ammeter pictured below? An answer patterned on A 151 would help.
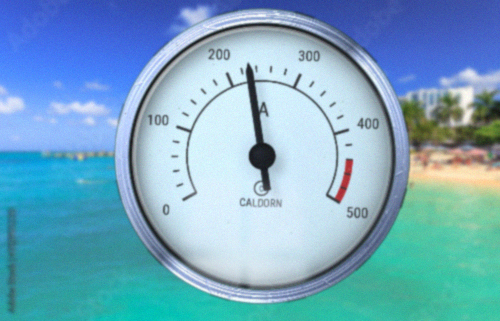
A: A 230
